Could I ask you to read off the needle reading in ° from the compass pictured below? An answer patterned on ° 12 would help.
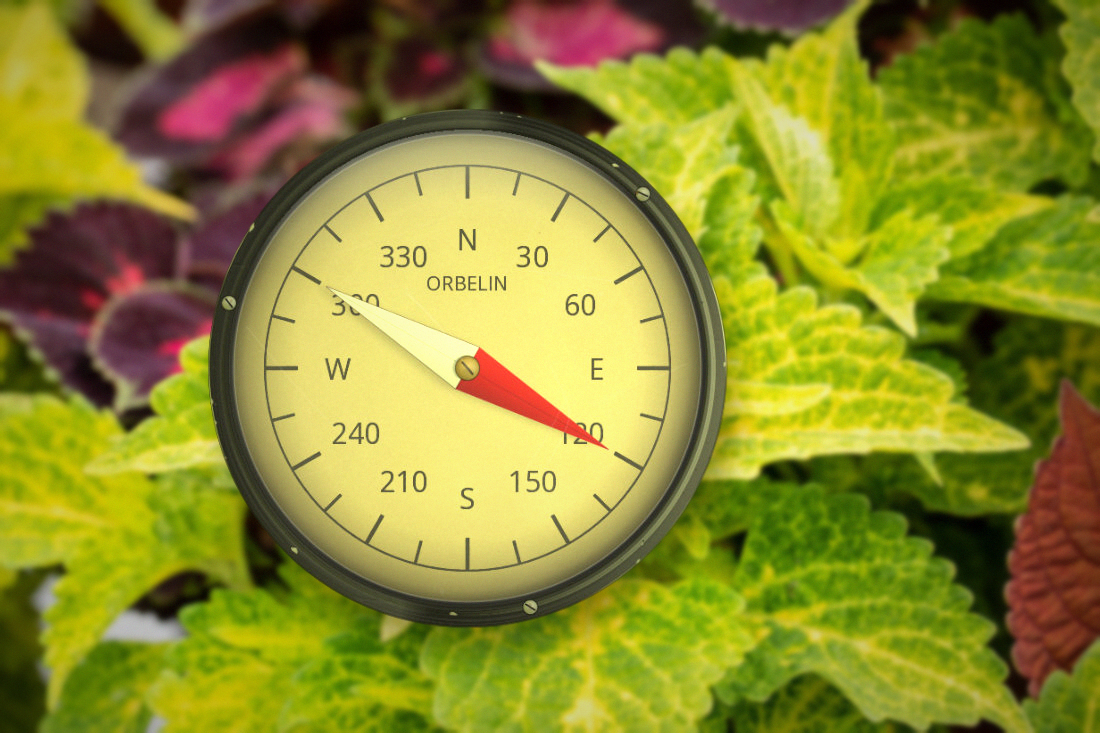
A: ° 120
